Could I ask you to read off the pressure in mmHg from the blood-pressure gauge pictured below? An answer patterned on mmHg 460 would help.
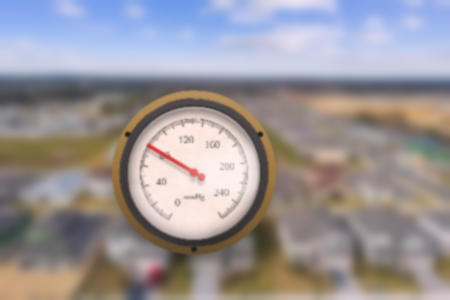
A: mmHg 80
